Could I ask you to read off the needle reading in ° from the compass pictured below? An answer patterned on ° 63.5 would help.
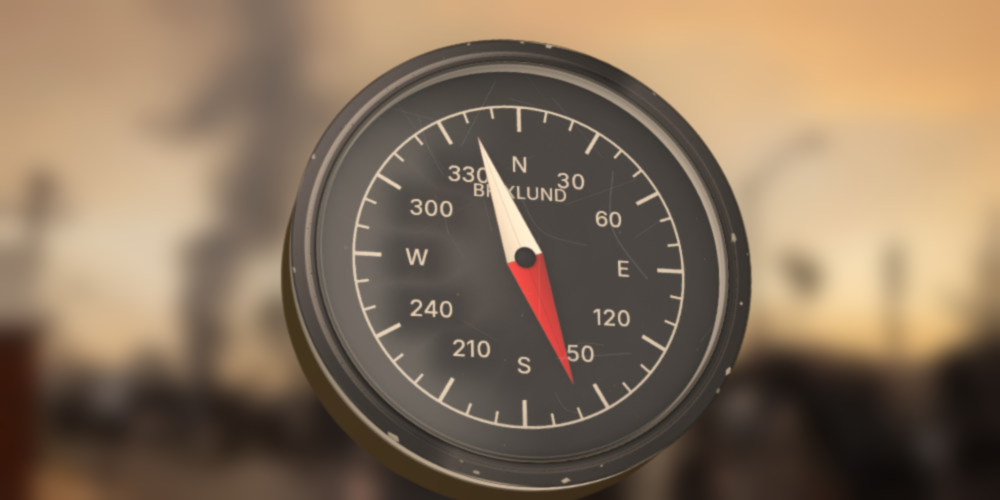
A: ° 160
